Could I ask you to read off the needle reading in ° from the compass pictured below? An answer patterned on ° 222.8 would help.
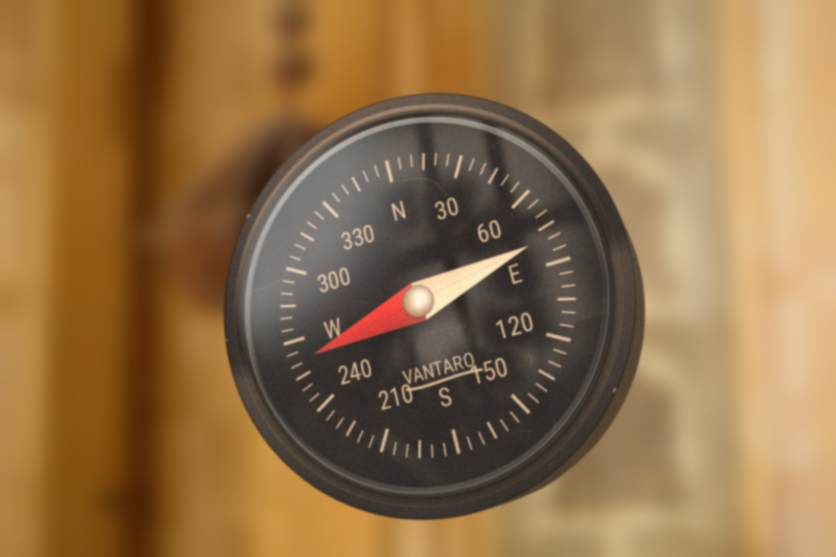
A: ° 260
